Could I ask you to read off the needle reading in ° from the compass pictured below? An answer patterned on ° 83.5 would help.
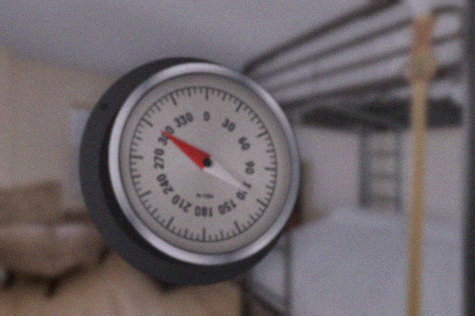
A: ° 300
